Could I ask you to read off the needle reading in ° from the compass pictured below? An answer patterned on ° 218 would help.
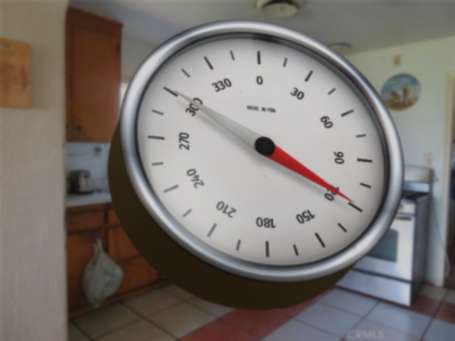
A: ° 120
